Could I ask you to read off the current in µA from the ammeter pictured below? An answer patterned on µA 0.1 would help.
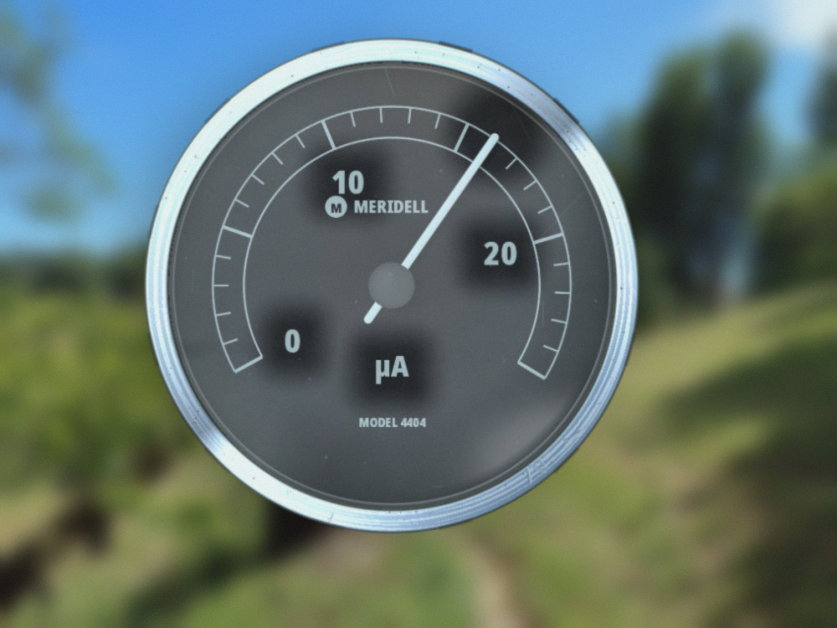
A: µA 16
